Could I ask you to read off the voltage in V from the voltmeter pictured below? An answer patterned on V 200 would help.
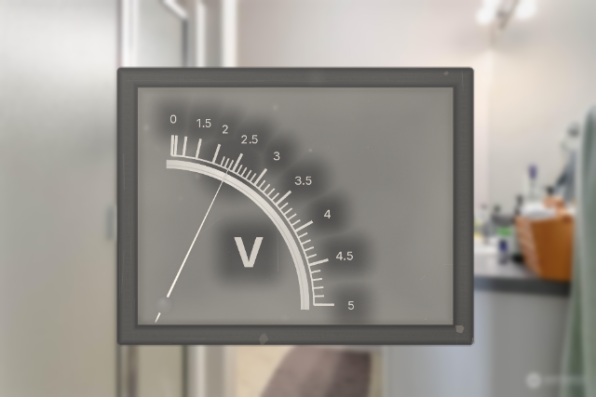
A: V 2.4
